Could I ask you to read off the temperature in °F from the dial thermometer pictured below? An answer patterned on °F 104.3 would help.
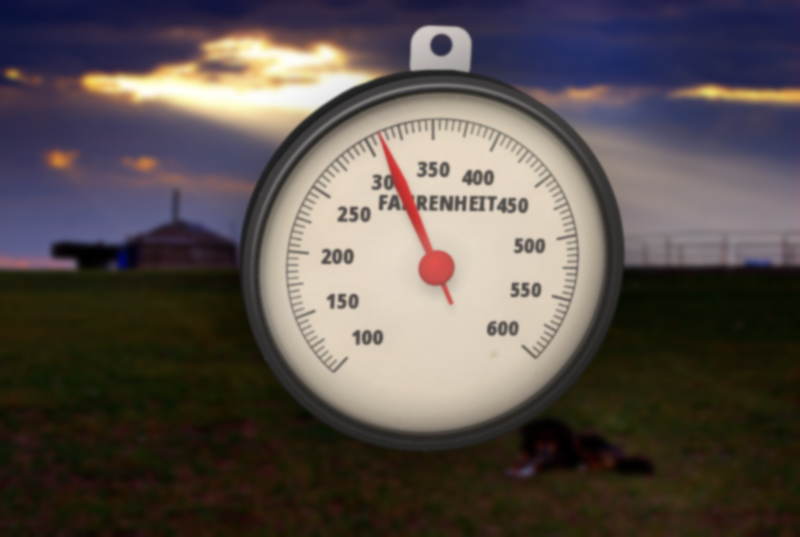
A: °F 310
